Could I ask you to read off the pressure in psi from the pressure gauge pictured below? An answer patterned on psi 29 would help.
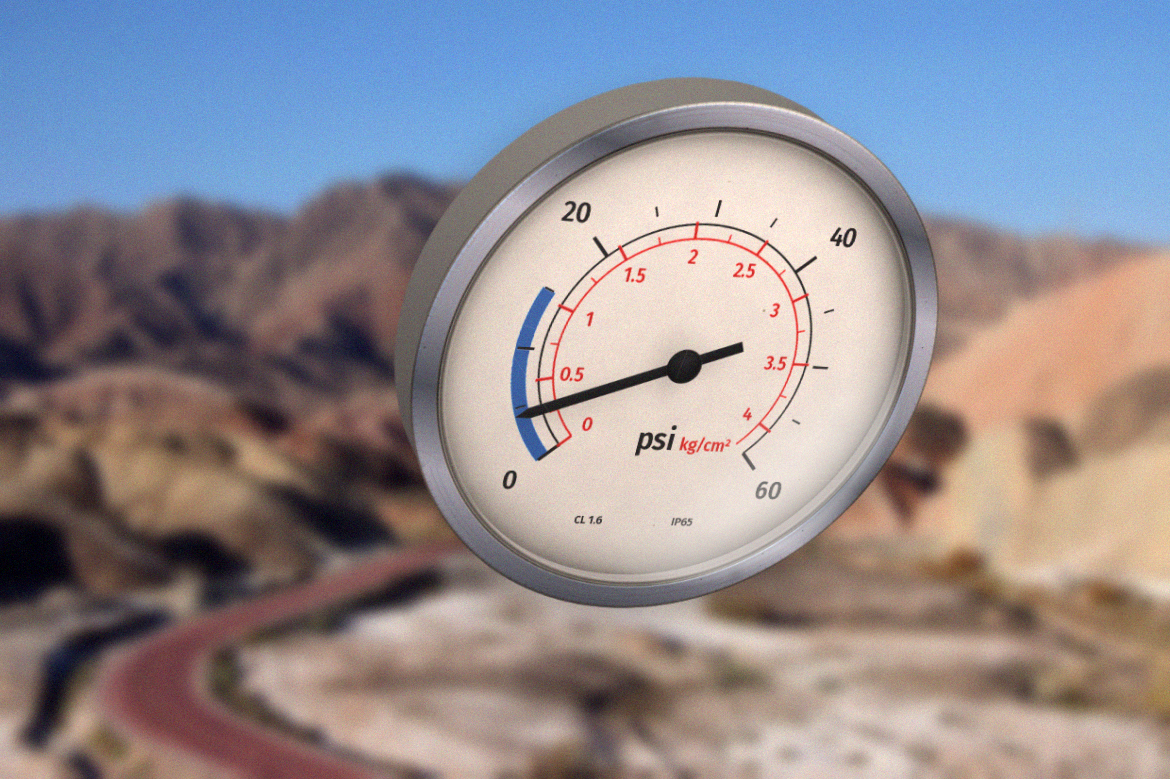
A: psi 5
